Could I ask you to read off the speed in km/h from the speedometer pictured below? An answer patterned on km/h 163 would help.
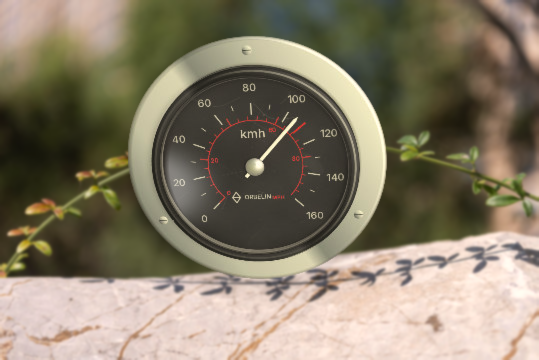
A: km/h 105
